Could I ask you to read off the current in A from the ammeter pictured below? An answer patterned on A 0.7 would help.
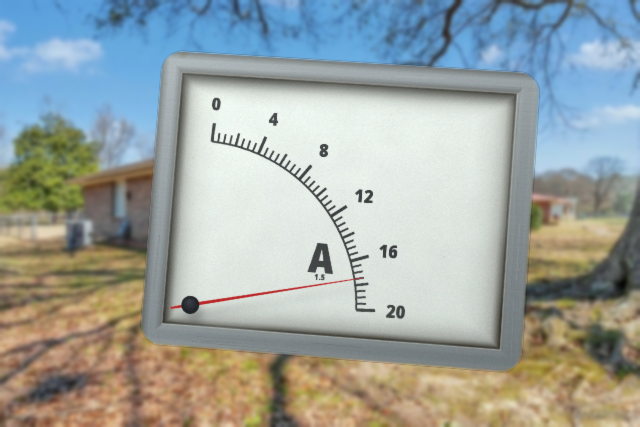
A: A 17.5
